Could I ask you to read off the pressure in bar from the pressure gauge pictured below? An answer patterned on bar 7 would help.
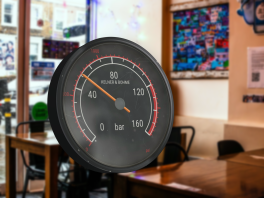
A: bar 50
